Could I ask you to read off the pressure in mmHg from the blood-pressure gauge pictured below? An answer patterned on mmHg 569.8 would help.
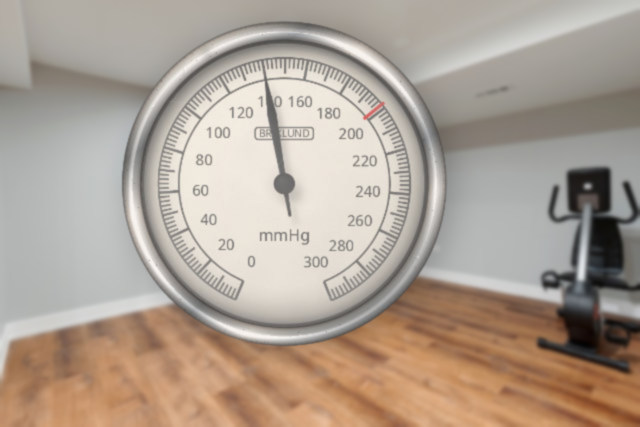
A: mmHg 140
